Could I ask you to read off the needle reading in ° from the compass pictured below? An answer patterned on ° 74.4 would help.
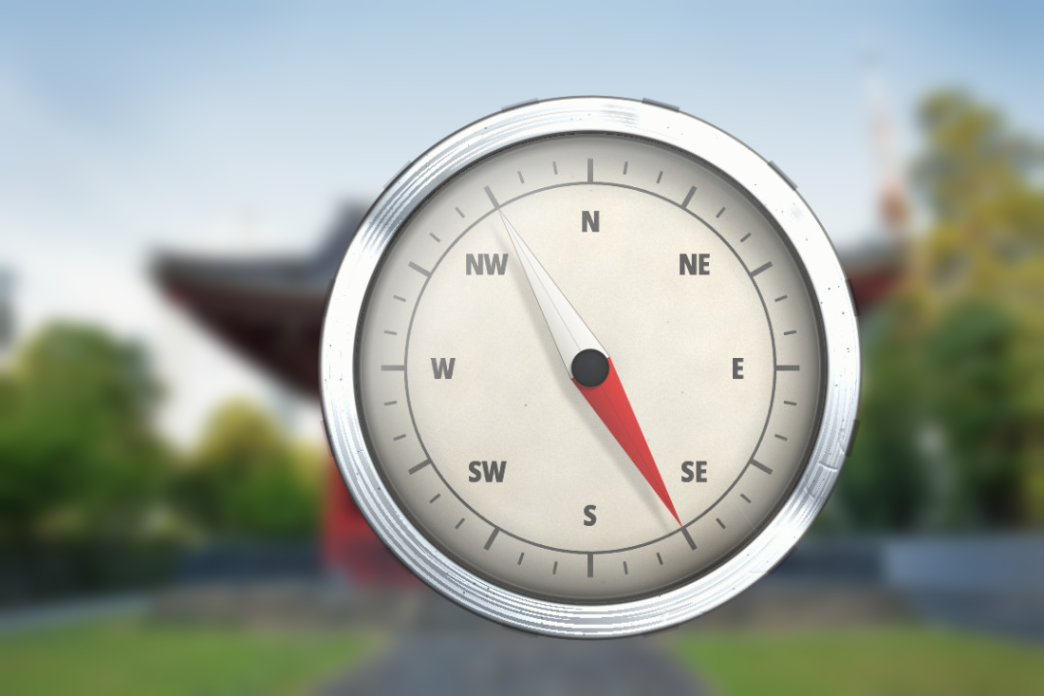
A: ° 150
